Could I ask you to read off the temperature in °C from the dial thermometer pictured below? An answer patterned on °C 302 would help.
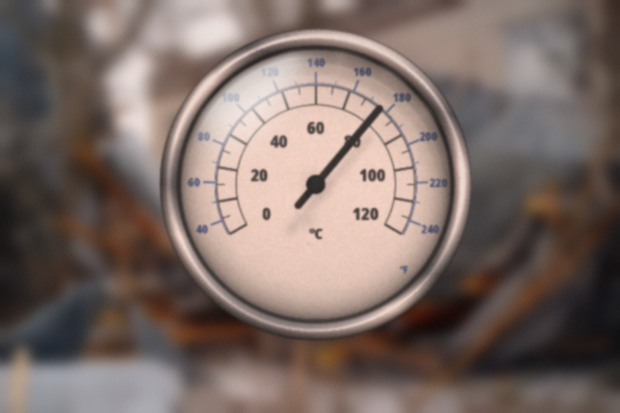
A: °C 80
